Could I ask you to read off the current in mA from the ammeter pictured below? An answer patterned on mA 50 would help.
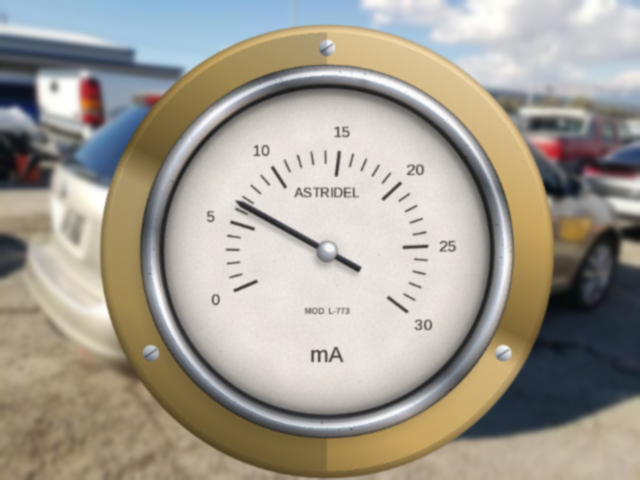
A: mA 6.5
